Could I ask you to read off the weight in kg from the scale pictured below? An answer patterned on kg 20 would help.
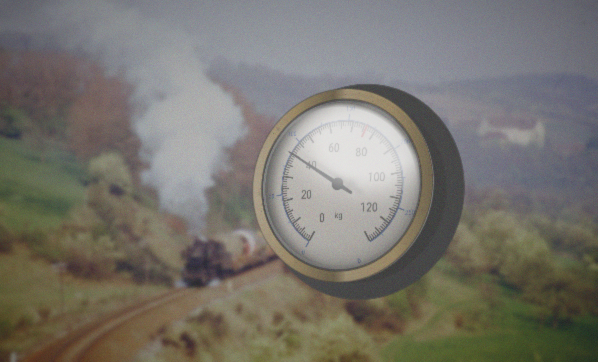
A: kg 40
